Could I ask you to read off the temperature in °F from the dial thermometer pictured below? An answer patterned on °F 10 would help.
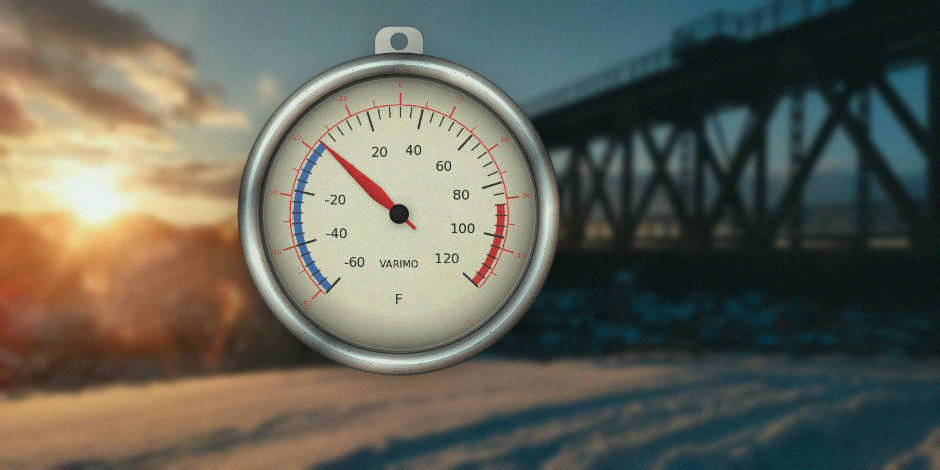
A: °F 0
